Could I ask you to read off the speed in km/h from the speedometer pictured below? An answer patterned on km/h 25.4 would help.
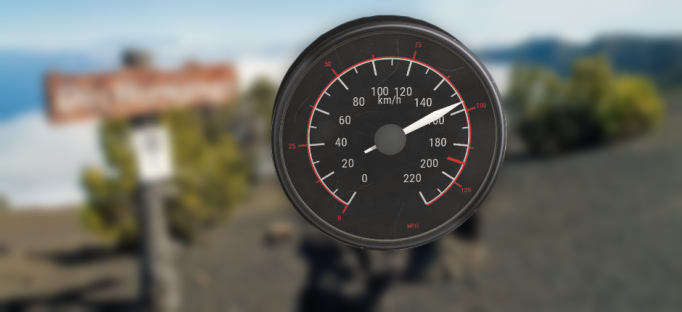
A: km/h 155
